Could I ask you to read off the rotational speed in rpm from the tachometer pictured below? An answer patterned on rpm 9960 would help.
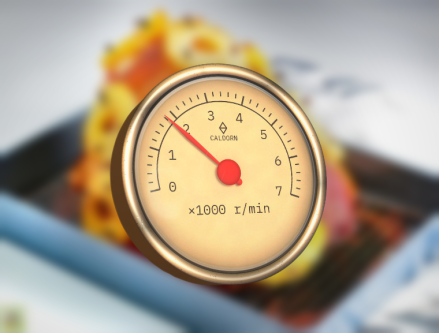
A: rpm 1800
